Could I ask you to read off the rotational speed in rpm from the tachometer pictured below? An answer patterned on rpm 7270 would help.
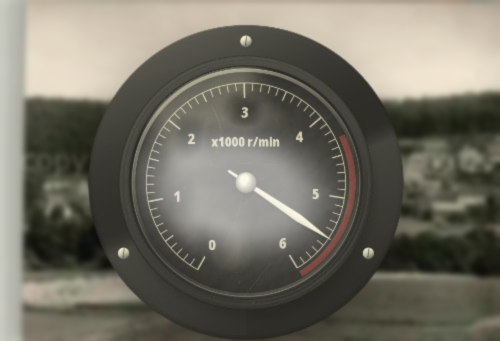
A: rpm 5500
